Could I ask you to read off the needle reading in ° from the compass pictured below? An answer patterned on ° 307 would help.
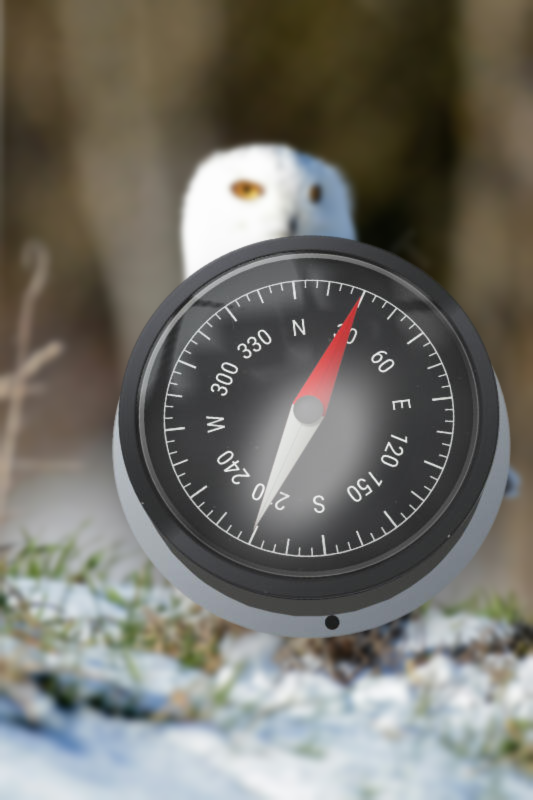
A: ° 30
